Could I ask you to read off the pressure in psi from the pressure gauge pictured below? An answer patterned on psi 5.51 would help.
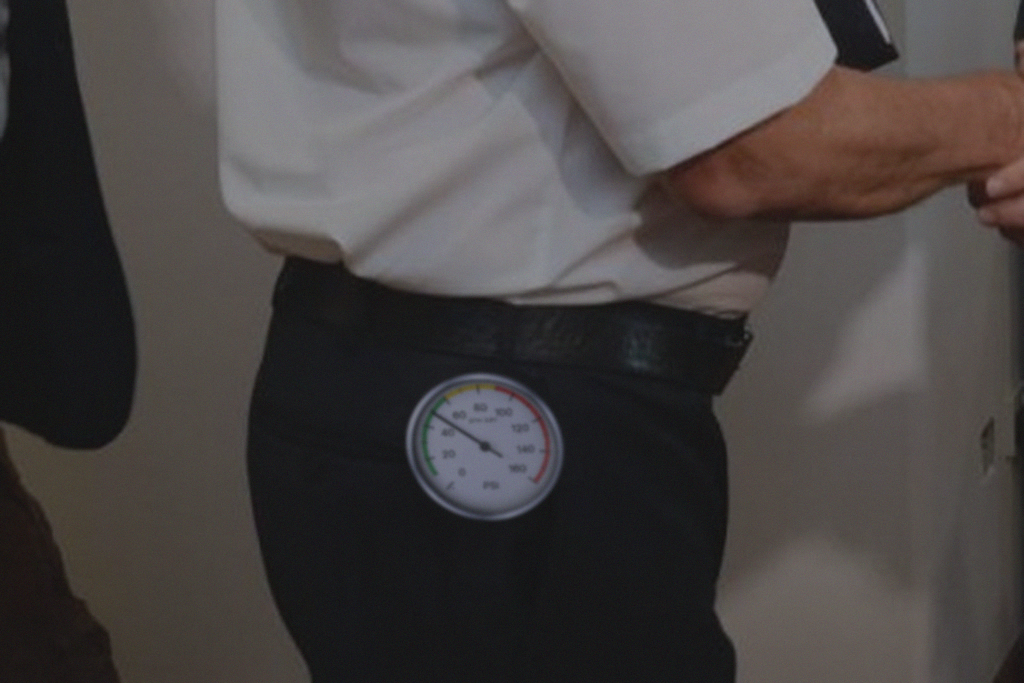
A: psi 50
